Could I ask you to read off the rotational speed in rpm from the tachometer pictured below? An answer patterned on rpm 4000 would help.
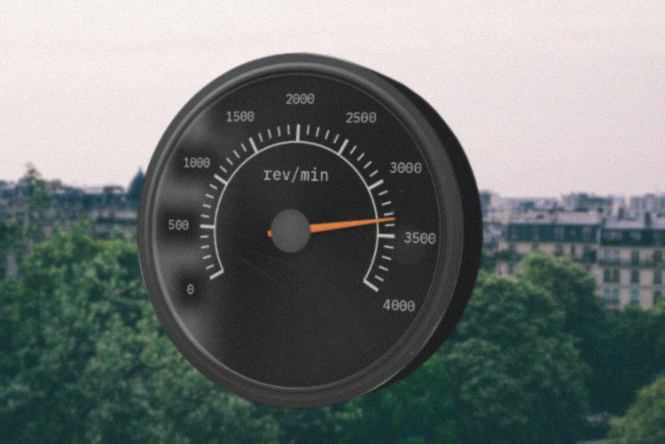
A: rpm 3350
